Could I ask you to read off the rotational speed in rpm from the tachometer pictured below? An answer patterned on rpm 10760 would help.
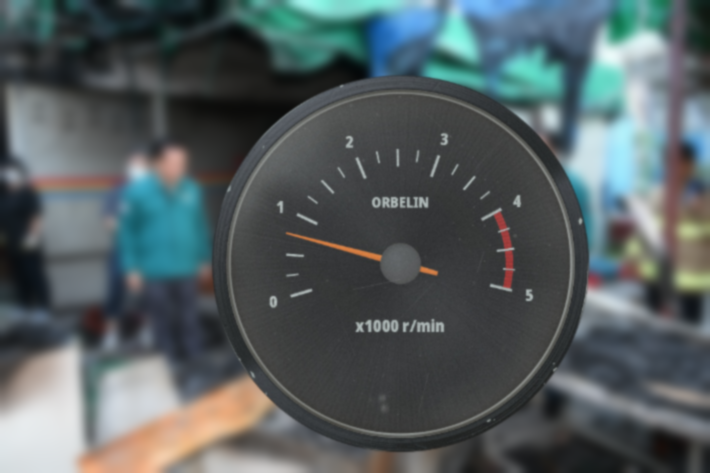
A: rpm 750
